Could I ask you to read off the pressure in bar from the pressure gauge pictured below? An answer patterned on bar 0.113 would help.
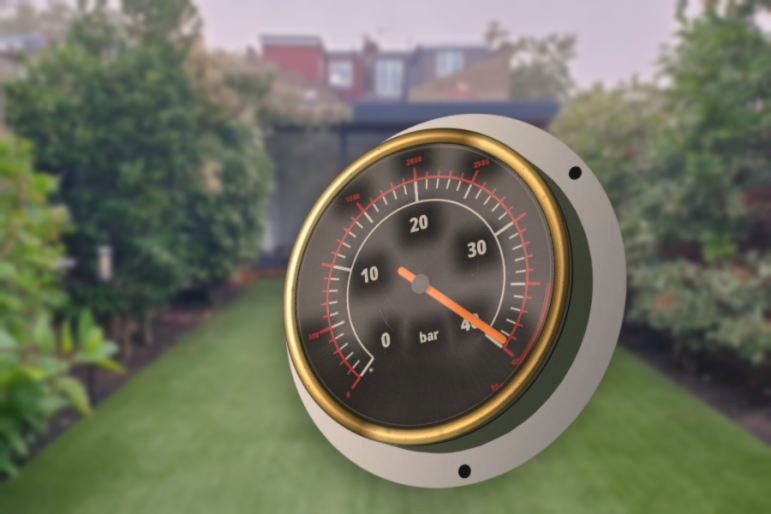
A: bar 39.5
